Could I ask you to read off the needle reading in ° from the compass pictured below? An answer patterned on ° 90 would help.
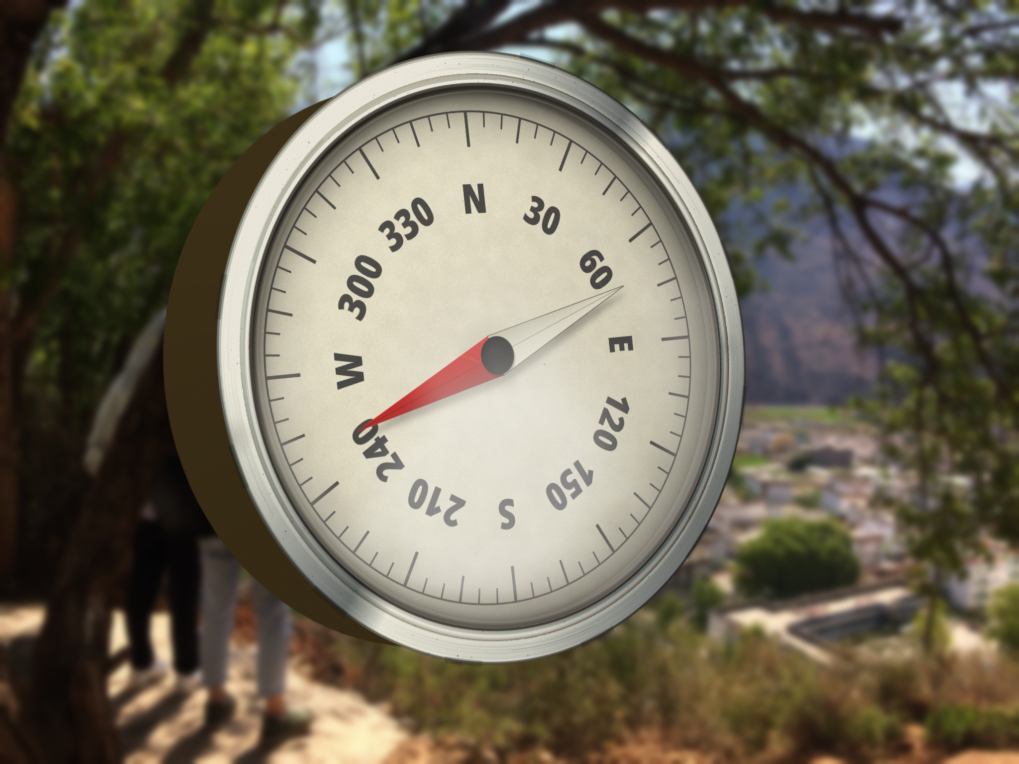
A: ° 250
